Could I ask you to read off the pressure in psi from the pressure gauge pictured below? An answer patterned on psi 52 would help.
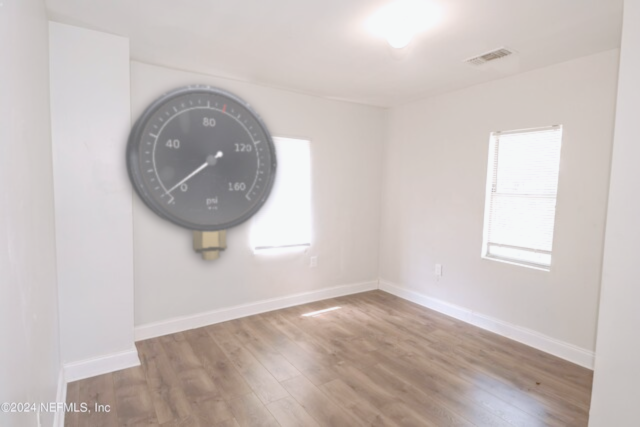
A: psi 5
